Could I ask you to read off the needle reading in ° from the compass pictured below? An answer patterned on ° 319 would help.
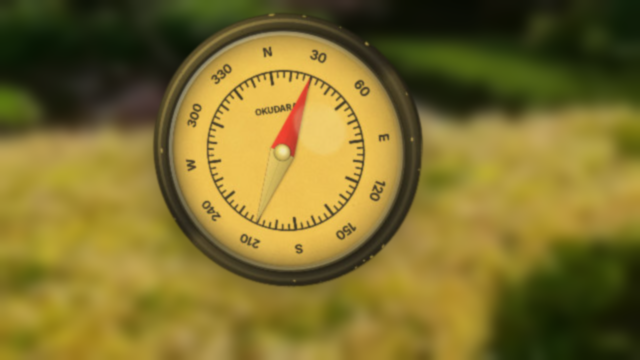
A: ° 30
